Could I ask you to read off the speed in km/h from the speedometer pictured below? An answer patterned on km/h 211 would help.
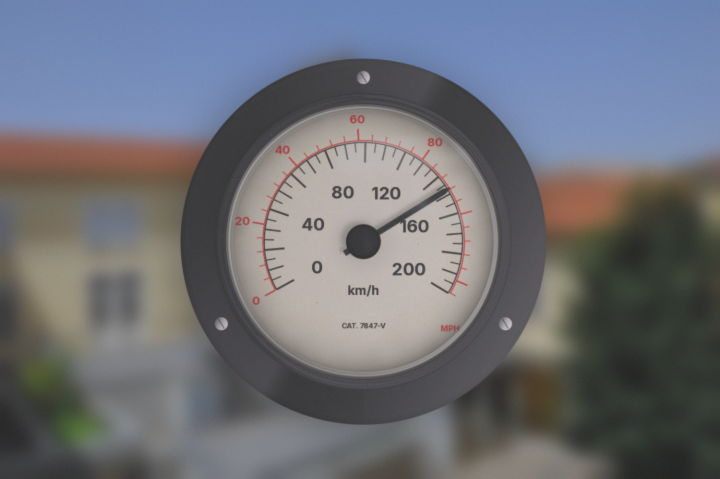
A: km/h 147.5
